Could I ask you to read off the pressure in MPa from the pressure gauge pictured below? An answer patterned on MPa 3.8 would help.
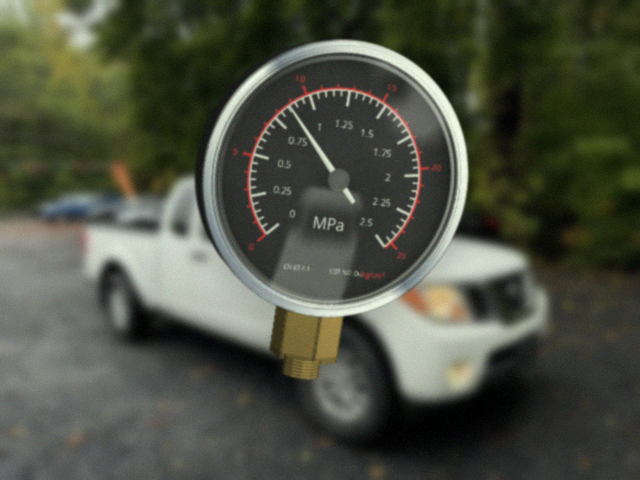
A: MPa 0.85
